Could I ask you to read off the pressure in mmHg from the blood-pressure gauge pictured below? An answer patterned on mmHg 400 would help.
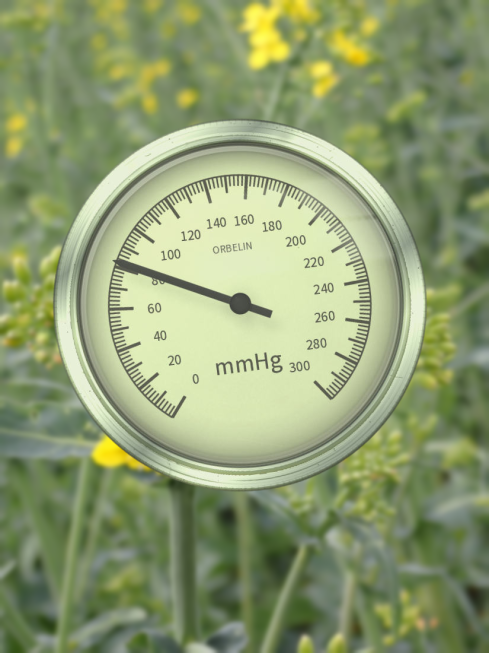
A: mmHg 82
